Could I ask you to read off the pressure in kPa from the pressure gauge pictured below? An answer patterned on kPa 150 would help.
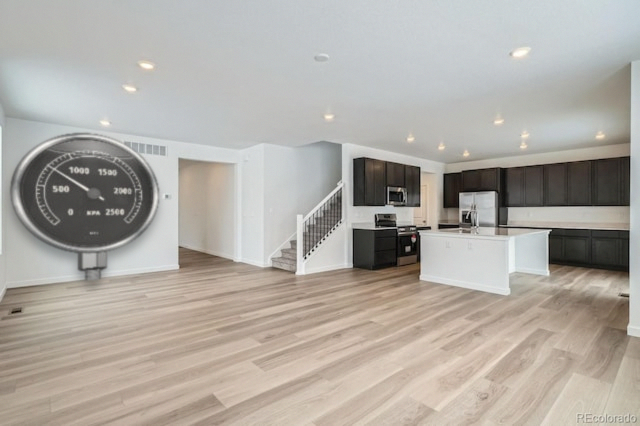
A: kPa 750
